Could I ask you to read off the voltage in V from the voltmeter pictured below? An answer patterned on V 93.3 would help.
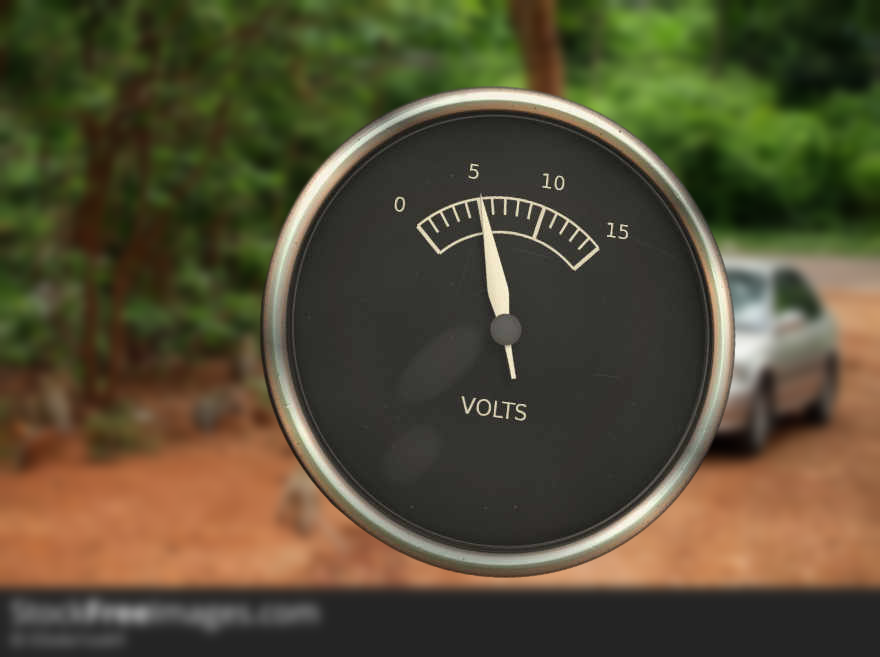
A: V 5
